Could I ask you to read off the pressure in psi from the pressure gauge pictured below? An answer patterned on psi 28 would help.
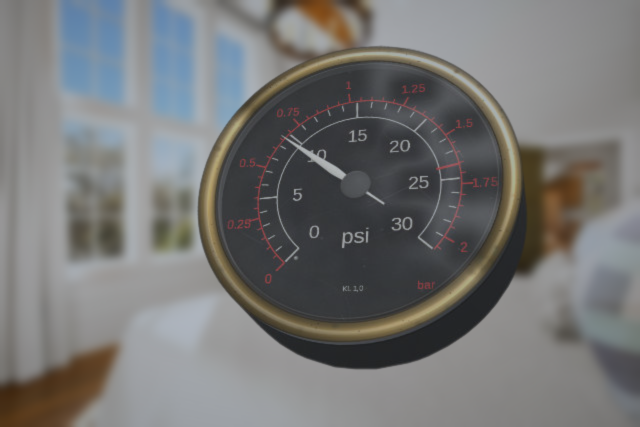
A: psi 9.5
